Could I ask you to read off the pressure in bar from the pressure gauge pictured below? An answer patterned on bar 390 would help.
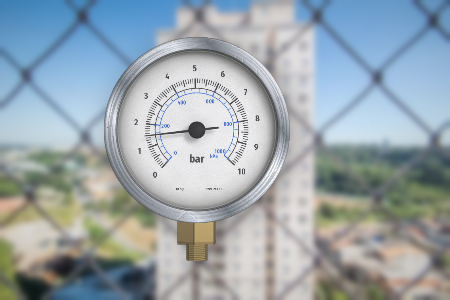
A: bar 1.5
